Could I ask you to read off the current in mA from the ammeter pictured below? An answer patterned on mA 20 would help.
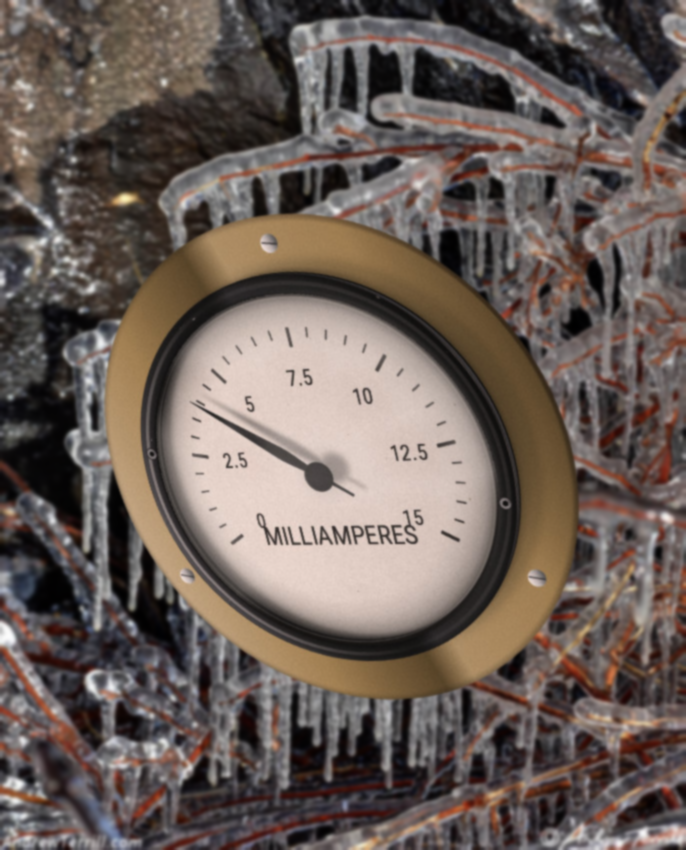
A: mA 4
